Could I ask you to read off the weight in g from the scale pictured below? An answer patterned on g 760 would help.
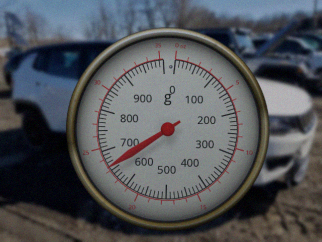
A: g 660
